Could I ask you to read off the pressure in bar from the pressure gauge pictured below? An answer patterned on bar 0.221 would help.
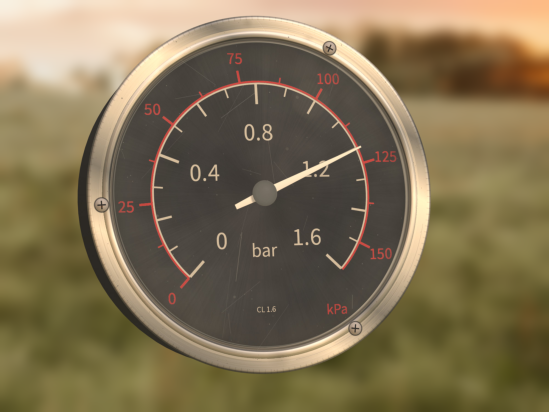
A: bar 1.2
